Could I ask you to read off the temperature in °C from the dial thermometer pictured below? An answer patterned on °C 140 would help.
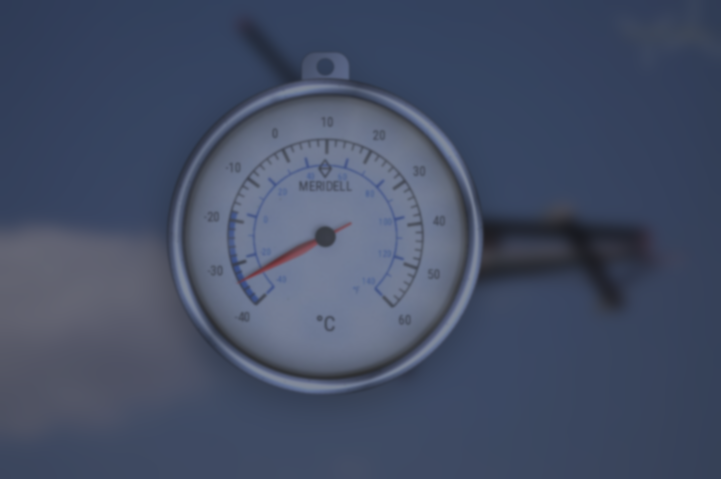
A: °C -34
